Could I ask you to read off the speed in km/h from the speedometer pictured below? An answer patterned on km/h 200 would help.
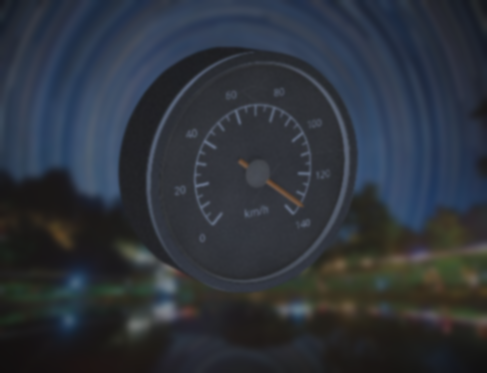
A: km/h 135
